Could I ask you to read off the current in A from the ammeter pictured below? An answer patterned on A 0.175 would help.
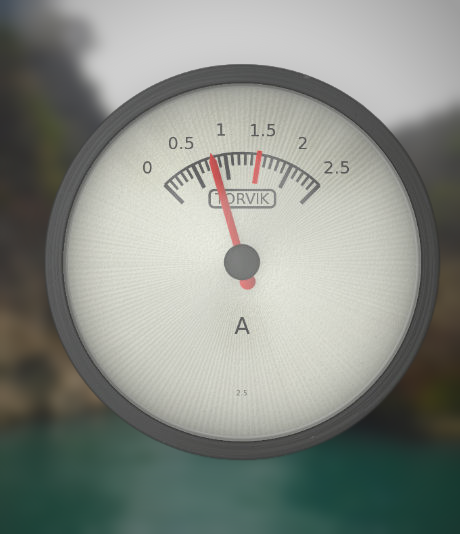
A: A 0.8
